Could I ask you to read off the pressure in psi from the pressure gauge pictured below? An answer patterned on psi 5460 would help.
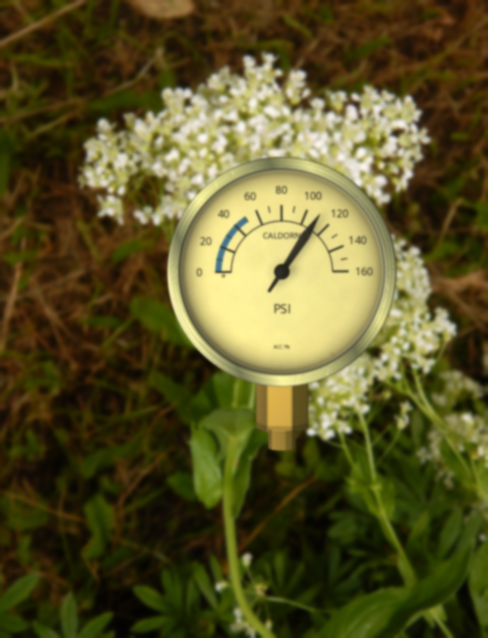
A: psi 110
